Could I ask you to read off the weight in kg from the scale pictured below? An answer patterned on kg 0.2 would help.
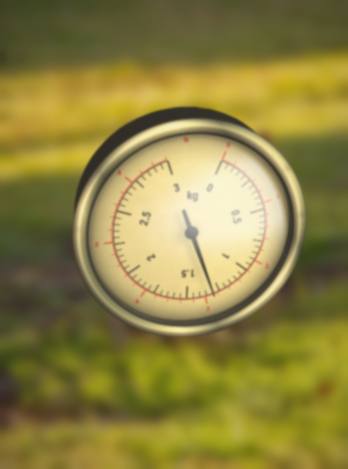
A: kg 1.3
